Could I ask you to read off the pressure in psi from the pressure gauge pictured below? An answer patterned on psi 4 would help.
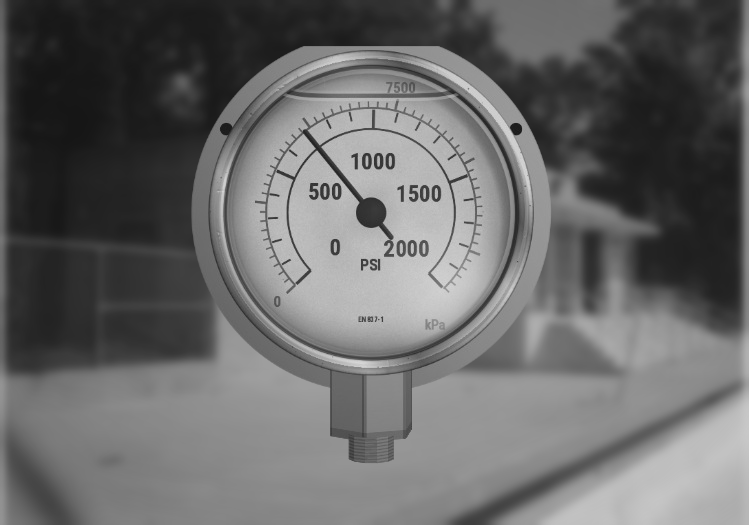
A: psi 700
